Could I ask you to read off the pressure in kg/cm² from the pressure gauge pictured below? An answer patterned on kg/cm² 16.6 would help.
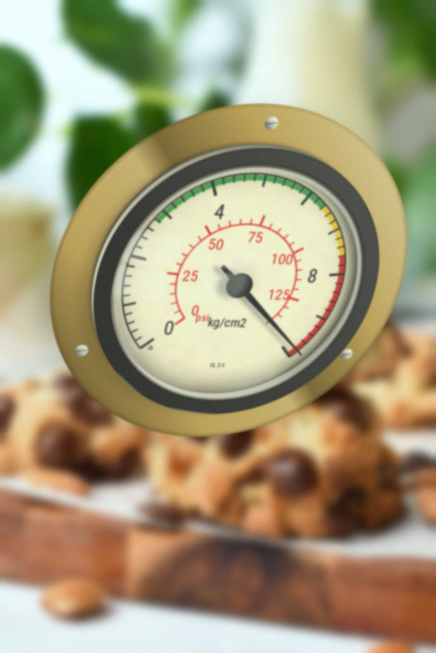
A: kg/cm² 9.8
